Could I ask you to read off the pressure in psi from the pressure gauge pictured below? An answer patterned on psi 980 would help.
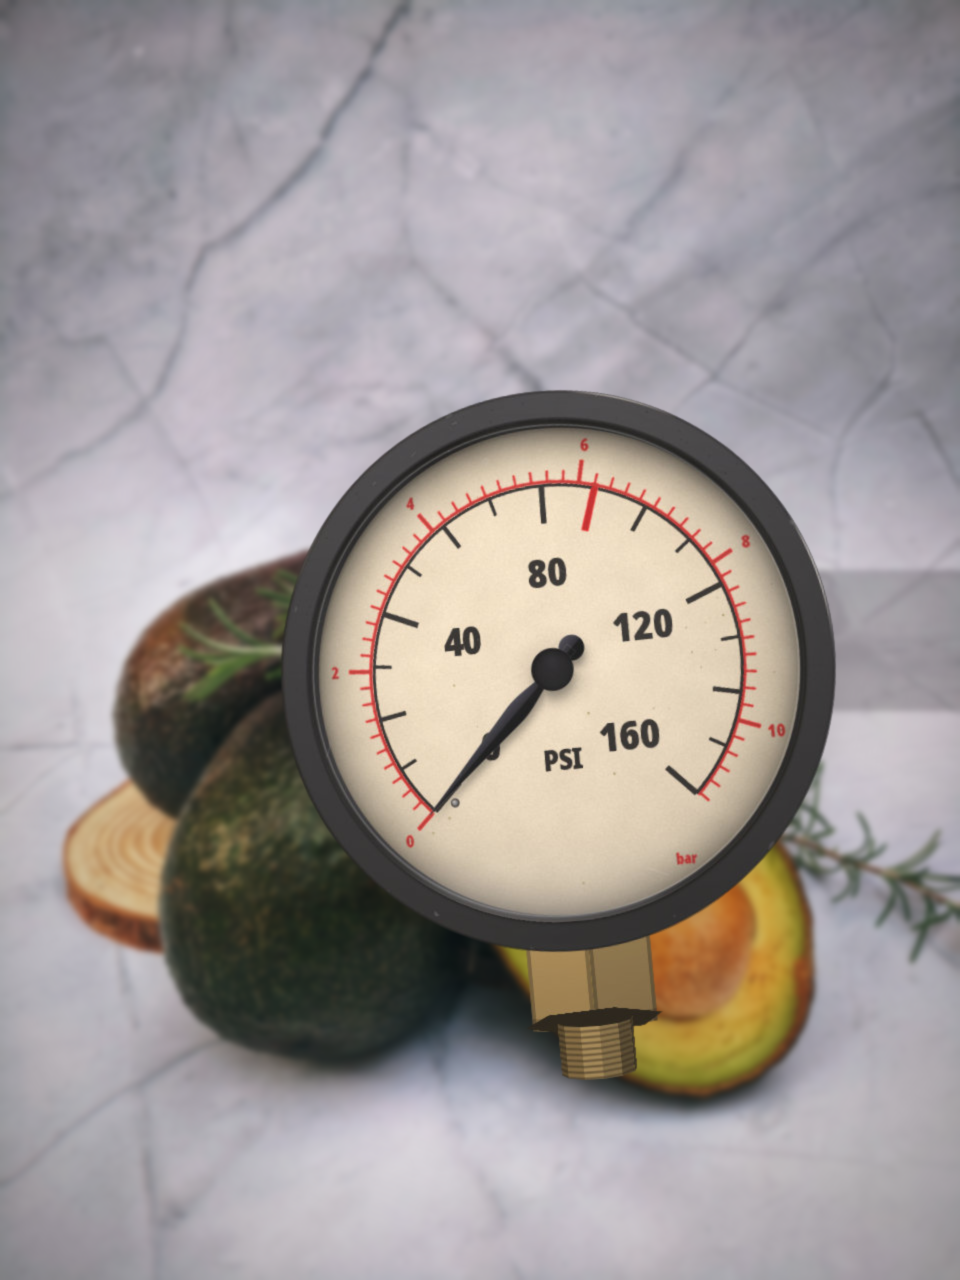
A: psi 0
